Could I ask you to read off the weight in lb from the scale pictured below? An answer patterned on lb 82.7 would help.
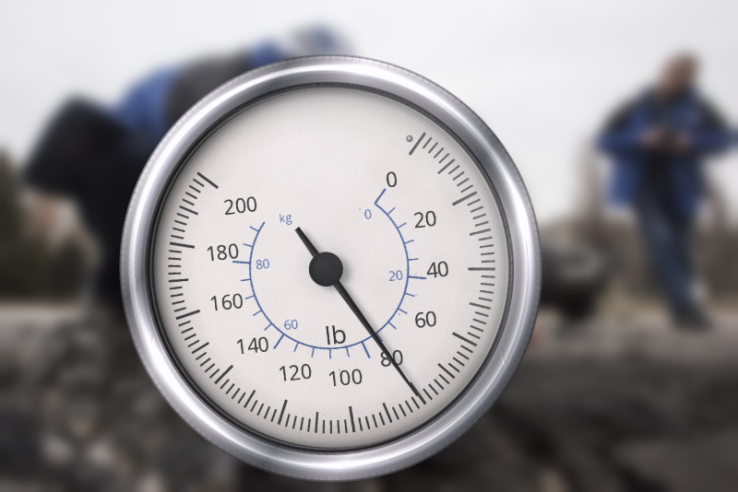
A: lb 80
